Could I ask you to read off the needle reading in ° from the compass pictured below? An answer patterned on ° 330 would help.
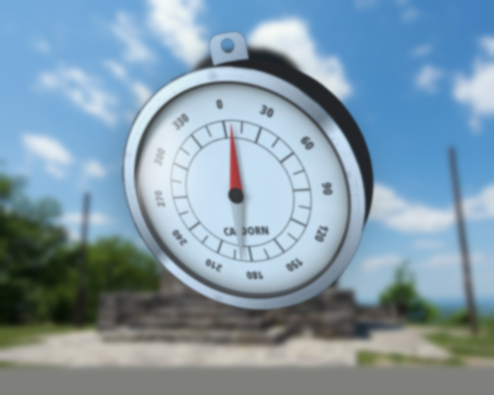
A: ° 7.5
